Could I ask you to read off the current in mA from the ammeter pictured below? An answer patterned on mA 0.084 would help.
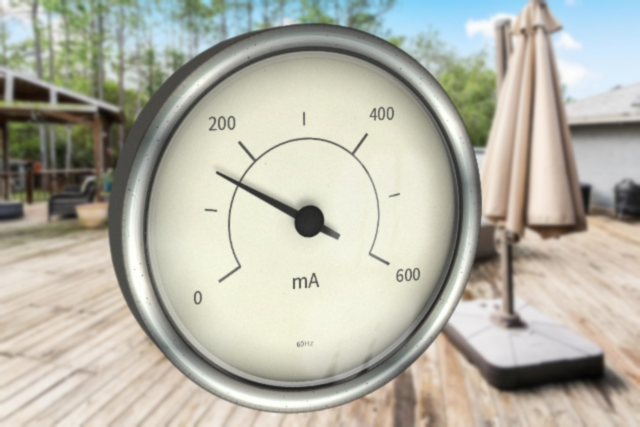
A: mA 150
